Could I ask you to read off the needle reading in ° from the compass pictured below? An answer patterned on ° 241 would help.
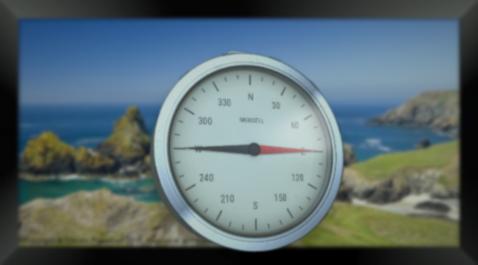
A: ° 90
